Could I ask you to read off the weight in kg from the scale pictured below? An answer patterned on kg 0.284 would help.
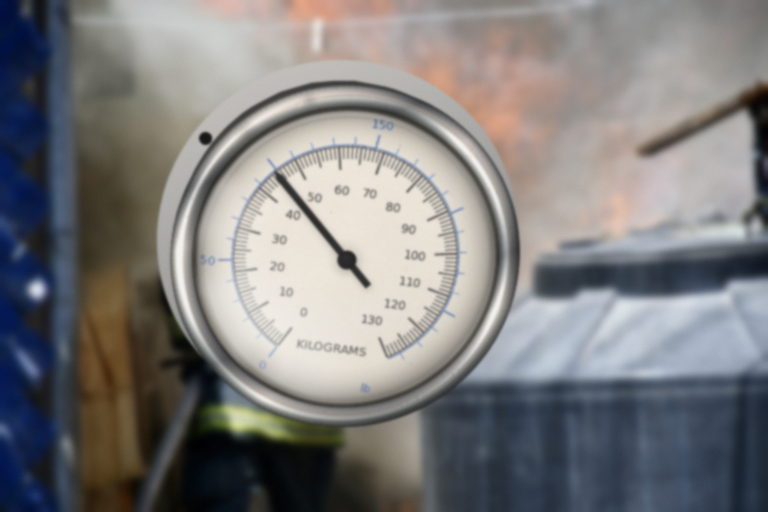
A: kg 45
